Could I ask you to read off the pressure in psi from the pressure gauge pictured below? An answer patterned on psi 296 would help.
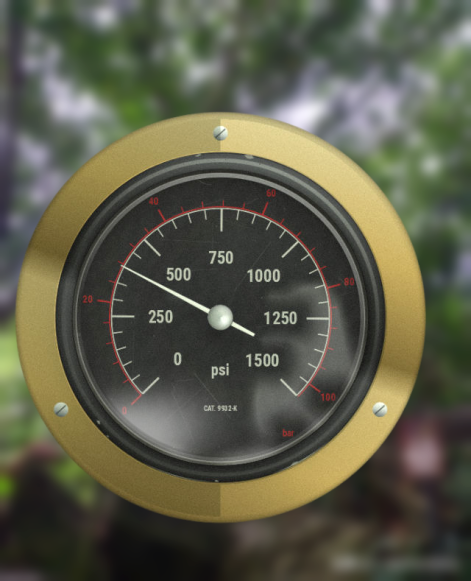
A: psi 400
